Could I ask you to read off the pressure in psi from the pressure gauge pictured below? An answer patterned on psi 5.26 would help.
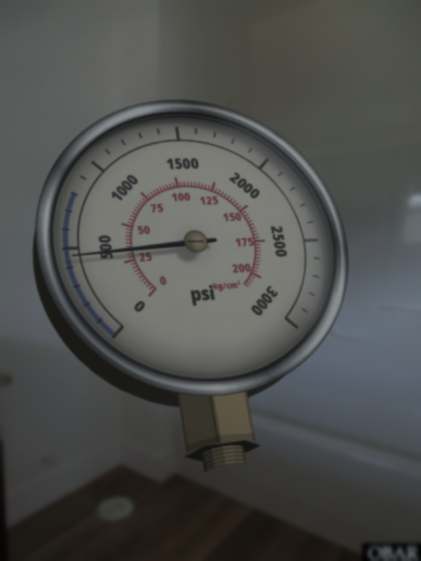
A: psi 450
